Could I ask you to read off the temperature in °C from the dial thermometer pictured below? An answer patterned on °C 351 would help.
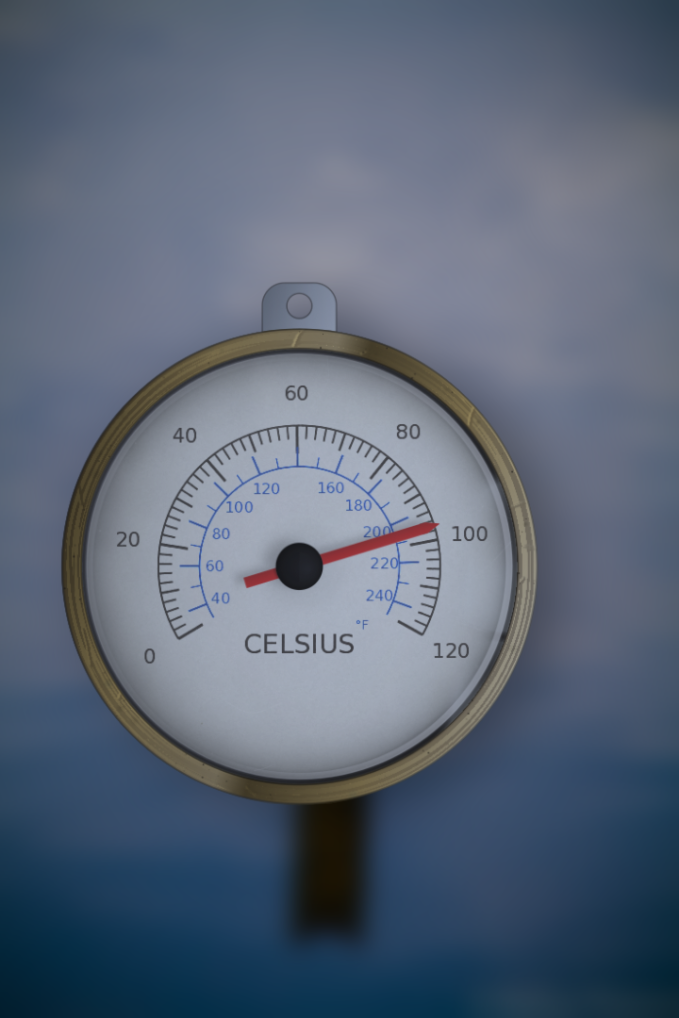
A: °C 97
